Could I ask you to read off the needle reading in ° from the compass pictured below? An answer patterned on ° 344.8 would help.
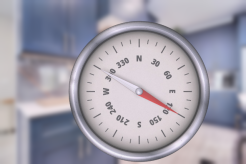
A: ° 120
